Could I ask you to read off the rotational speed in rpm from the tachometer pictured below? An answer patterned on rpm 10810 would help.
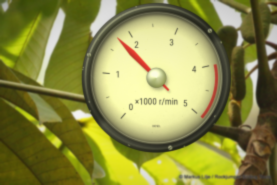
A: rpm 1750
